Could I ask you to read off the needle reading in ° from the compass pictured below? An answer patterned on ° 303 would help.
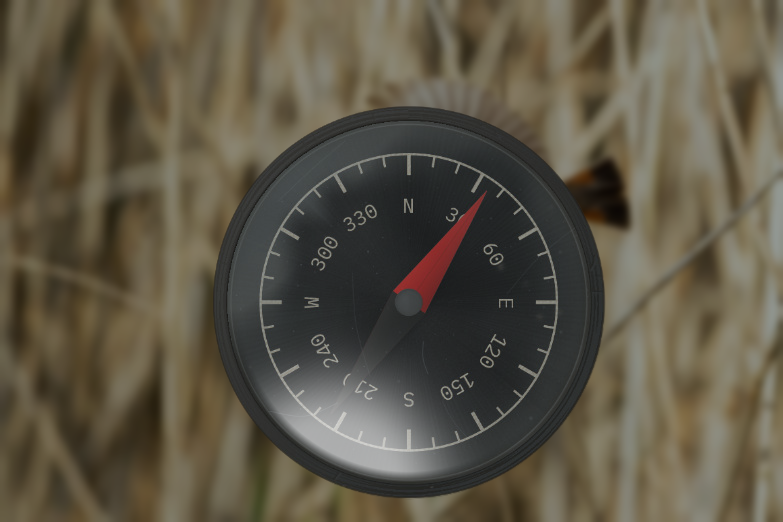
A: ° 35
